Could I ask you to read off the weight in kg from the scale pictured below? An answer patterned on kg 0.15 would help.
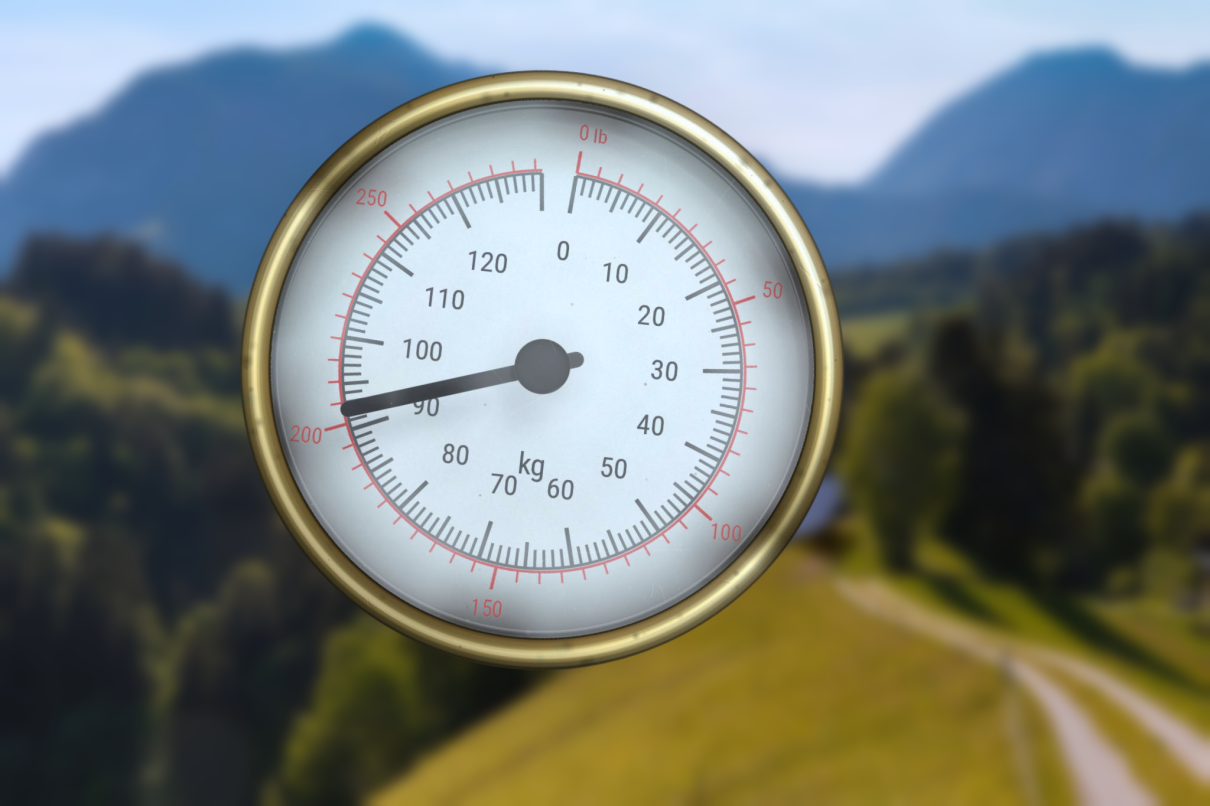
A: kg 92
